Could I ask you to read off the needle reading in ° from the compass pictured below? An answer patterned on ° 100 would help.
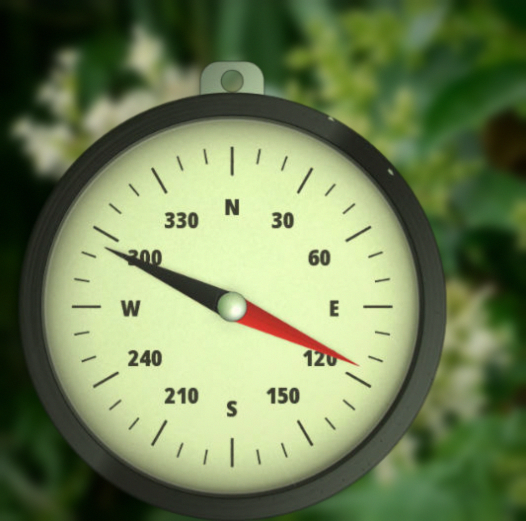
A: ° 115
